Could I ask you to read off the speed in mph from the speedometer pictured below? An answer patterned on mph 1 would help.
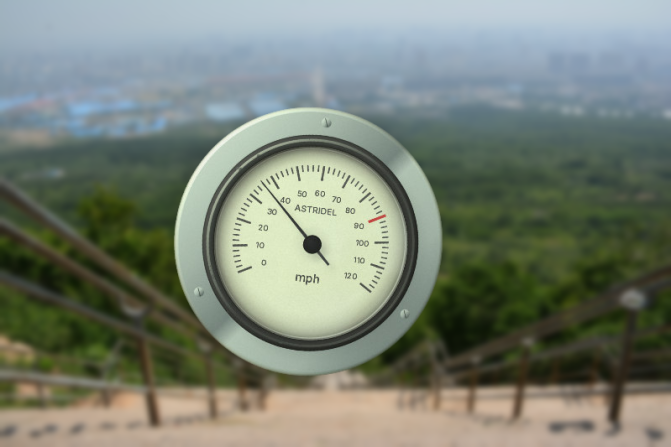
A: mph 36
